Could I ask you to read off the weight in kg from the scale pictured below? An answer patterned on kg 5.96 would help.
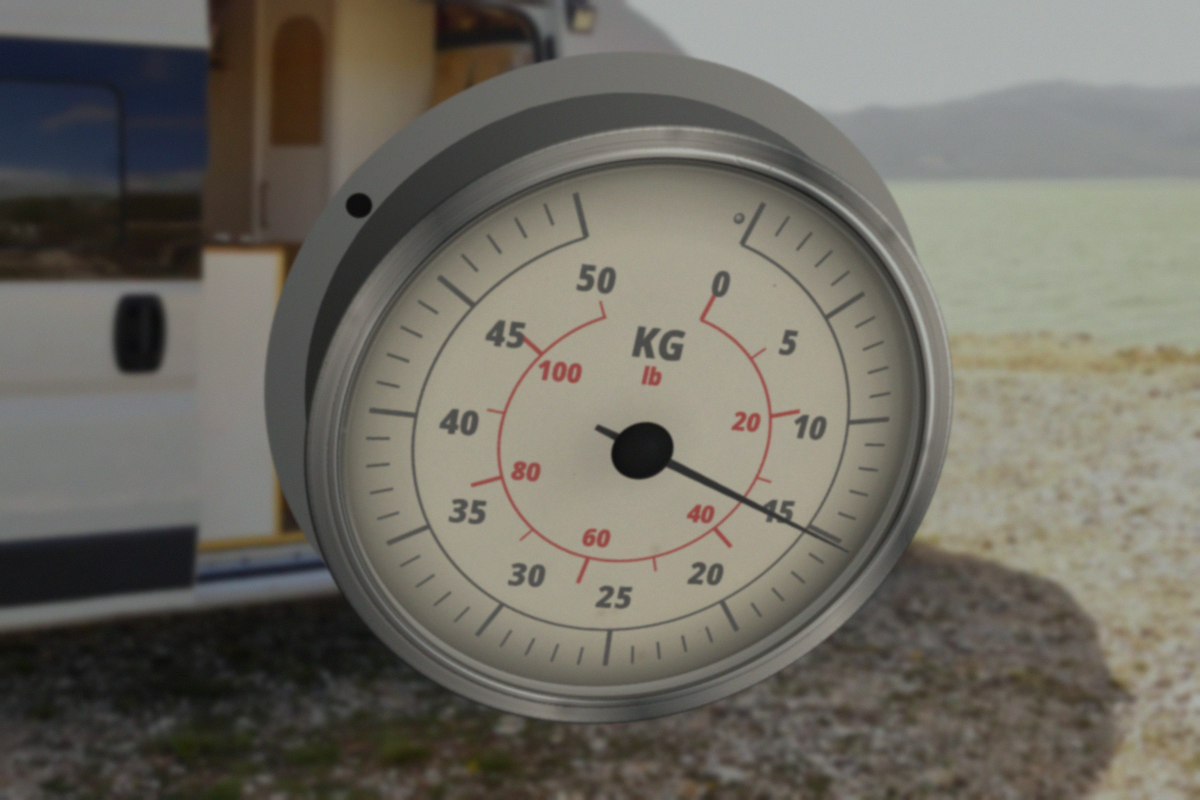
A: kg 15
